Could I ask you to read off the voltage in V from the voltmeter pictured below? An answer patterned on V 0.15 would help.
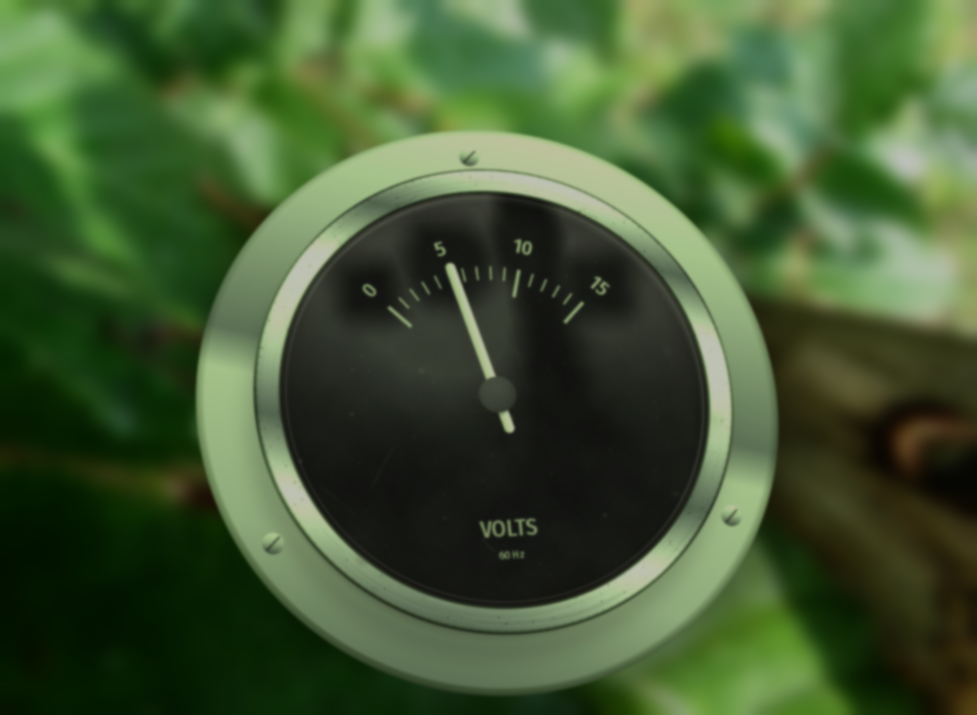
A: V 5
